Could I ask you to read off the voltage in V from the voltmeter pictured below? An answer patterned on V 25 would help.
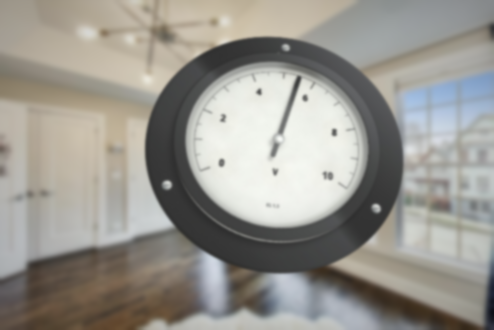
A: V 5.5
